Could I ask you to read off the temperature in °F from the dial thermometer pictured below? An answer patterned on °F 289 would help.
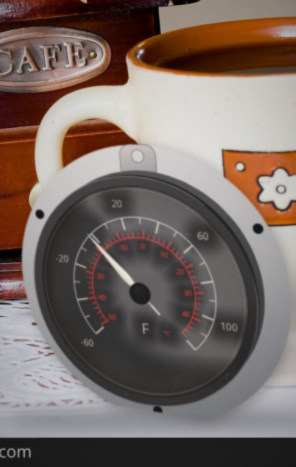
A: °F 0
